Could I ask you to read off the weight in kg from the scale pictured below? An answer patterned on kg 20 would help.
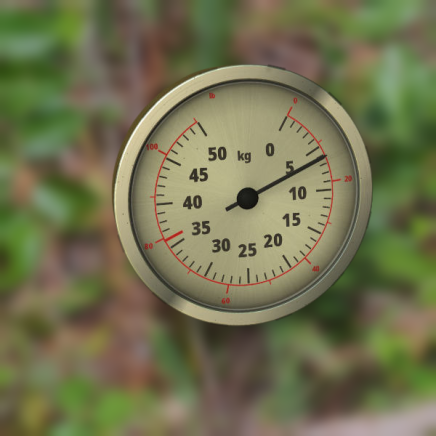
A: kg 6
